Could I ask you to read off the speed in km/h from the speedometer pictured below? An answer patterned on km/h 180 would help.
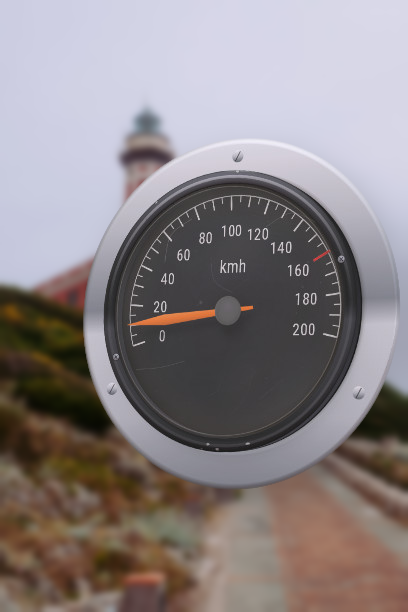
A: km/h 10
